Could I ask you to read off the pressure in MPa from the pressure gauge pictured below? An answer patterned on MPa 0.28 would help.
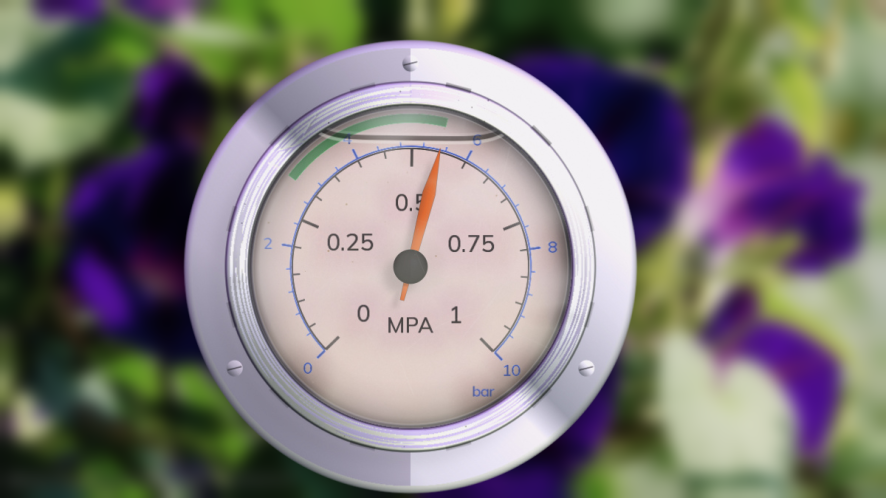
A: MPa 0.55
